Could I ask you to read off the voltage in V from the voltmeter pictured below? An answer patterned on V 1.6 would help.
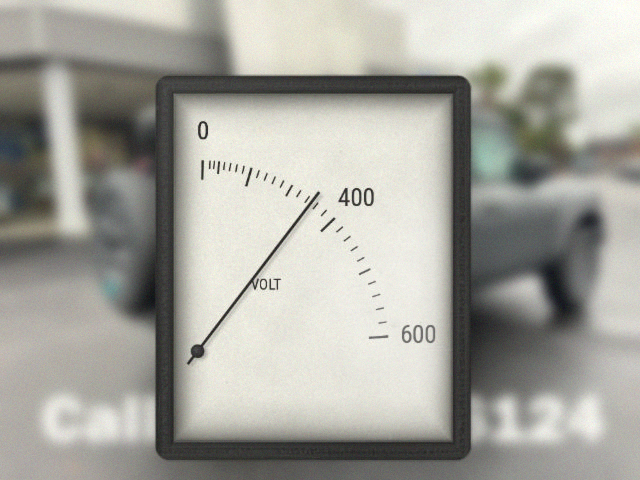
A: V 350
